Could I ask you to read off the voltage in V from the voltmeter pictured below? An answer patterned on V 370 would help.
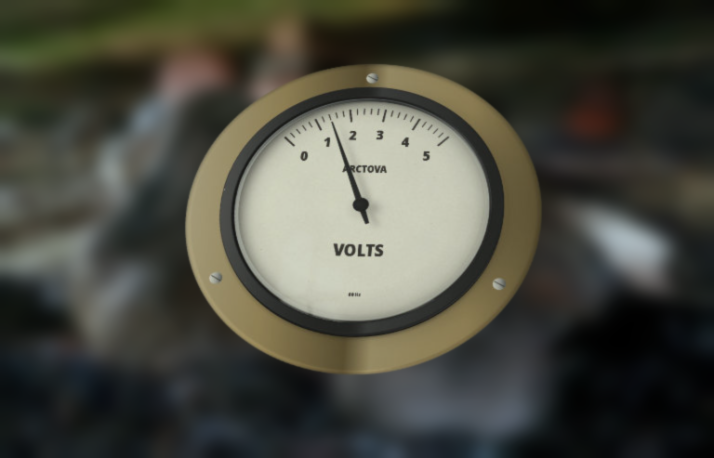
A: V 1.4
